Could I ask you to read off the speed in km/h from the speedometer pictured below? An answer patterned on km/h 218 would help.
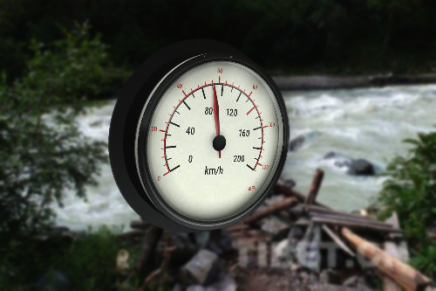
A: km/h 90
